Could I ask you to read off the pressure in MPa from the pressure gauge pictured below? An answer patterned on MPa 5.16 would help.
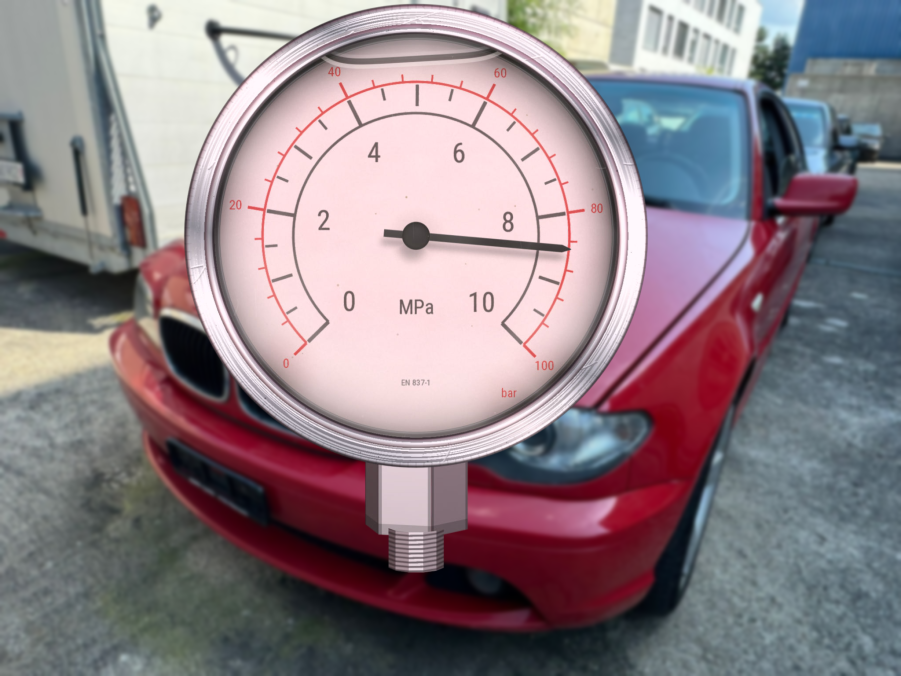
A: MPa 8.5
